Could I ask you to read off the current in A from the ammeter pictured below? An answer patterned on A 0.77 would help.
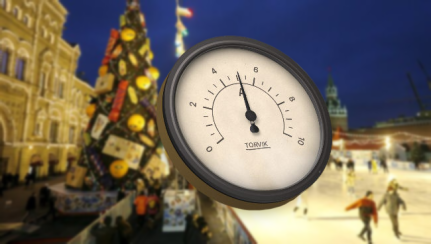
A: A 5
